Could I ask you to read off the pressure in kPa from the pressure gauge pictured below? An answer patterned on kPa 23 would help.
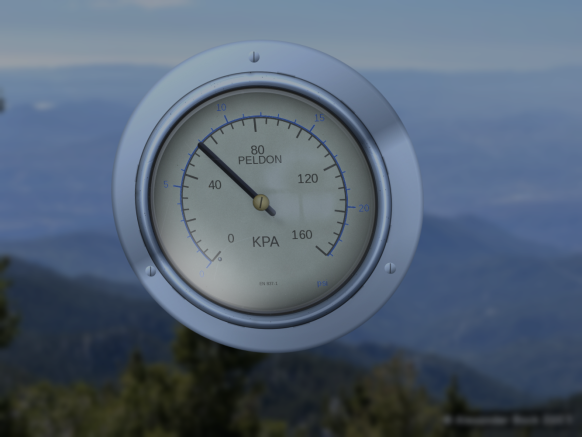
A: kPa 55
